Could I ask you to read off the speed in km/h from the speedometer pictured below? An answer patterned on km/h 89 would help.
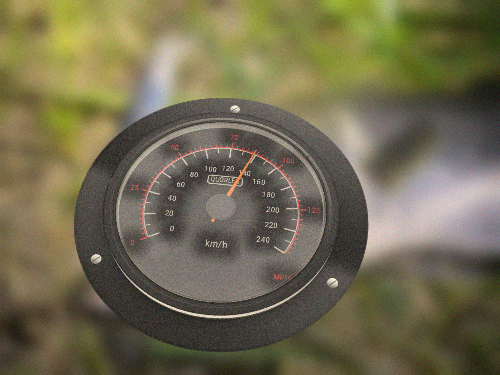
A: km/h 140
